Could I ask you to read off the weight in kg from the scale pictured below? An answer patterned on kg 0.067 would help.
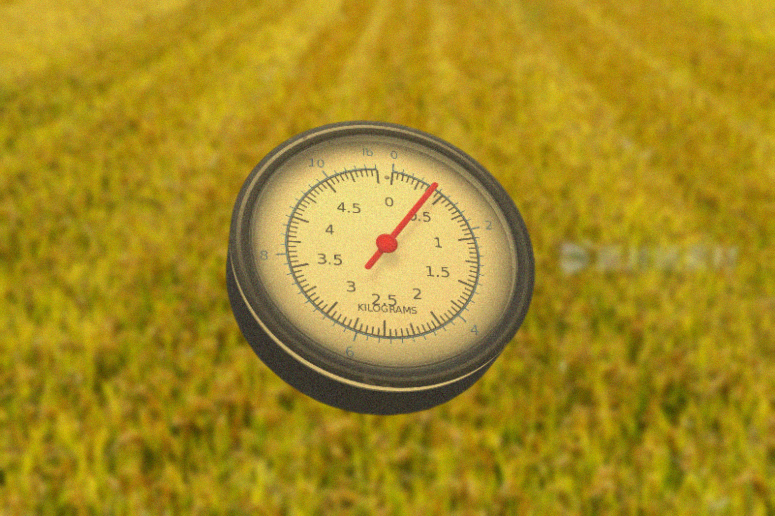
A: kg 0.4
